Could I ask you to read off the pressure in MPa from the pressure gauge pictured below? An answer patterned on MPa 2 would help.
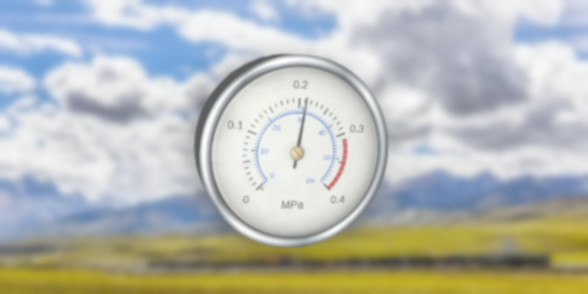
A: MPa 0.21
